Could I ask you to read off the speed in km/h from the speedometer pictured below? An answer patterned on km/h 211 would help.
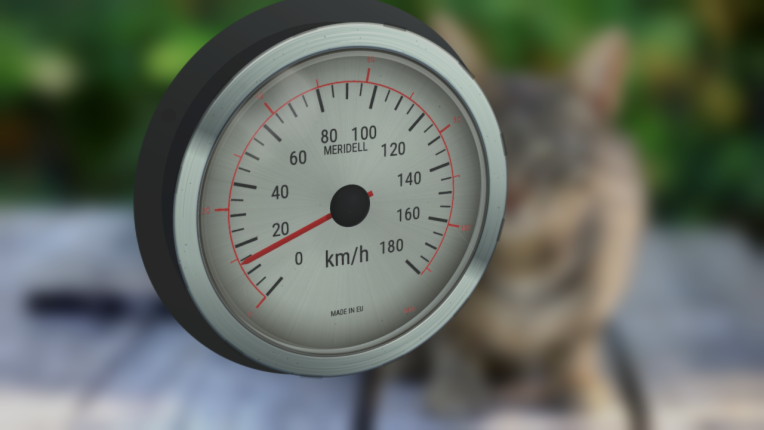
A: km/h 15
